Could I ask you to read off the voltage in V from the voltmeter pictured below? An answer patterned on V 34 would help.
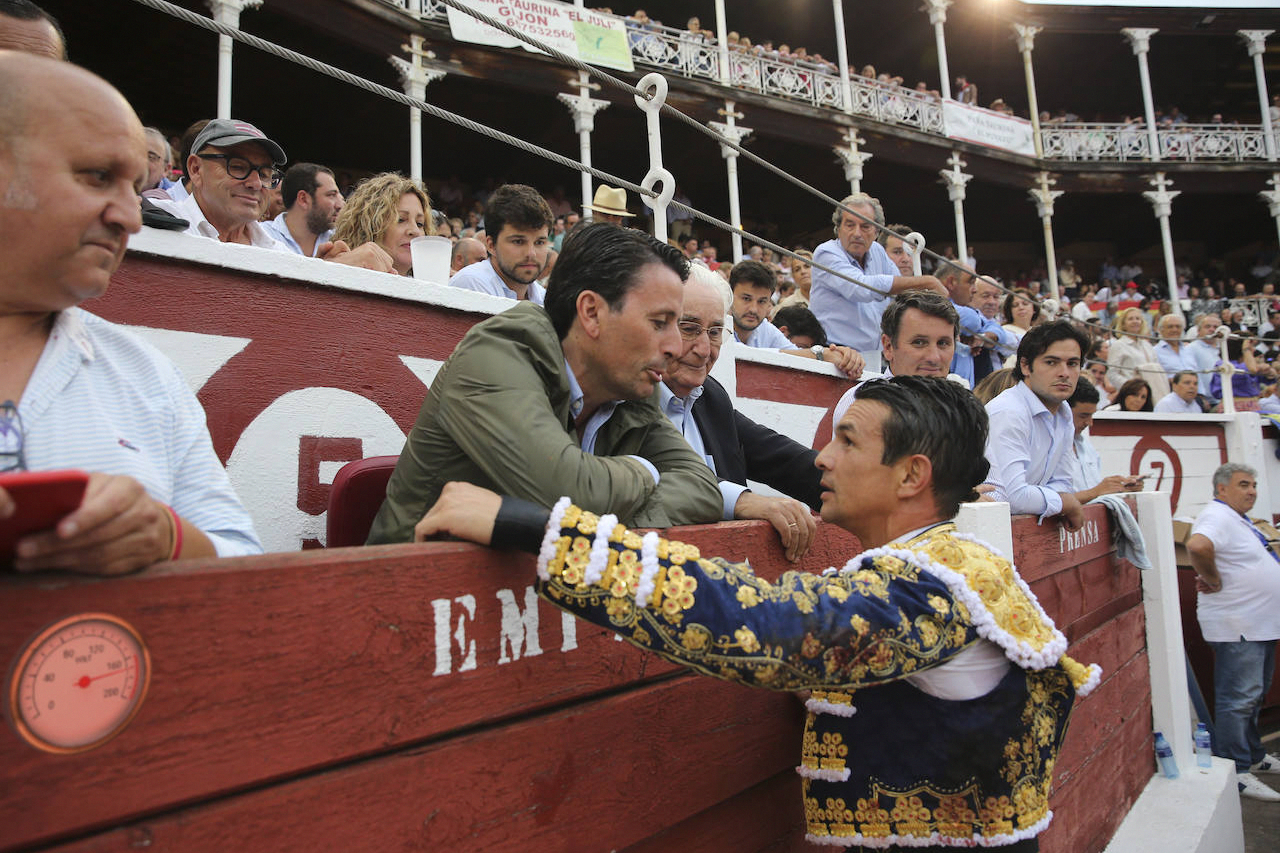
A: V 170
